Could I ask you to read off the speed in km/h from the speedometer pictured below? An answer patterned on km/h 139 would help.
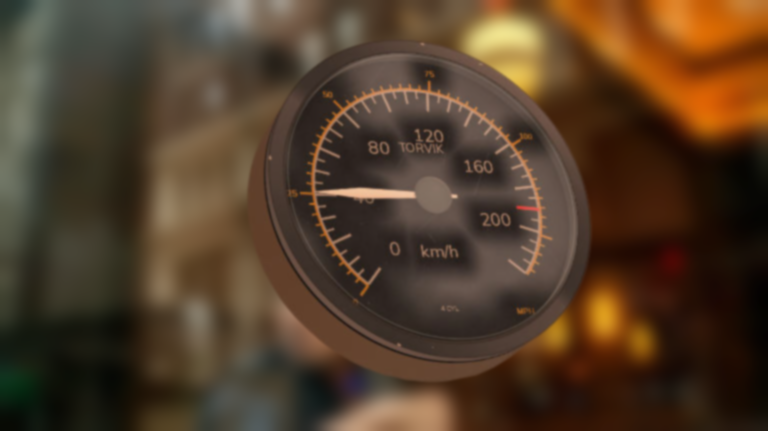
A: km/h 40
